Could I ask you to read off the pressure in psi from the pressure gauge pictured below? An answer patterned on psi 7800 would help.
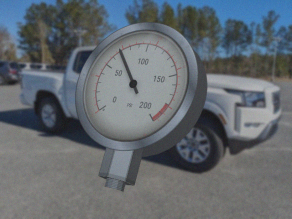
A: psi 70
